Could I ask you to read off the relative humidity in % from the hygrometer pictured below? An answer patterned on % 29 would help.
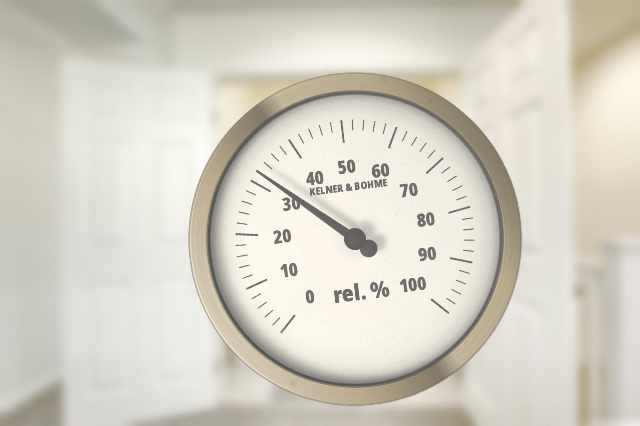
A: % 32
